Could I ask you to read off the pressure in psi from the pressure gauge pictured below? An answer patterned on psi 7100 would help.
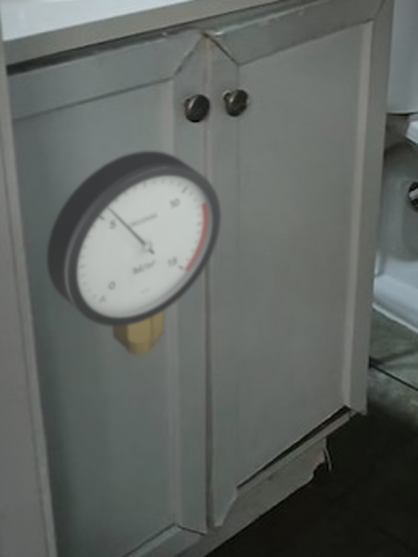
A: psi 5.5
